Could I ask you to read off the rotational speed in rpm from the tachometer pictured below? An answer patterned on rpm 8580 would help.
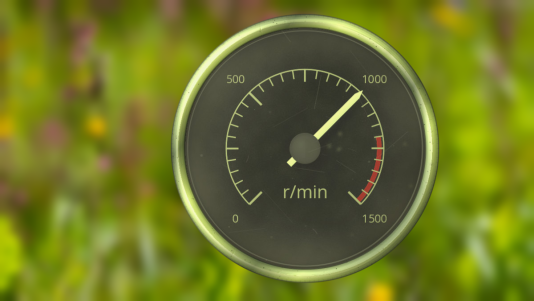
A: rpm 1000
